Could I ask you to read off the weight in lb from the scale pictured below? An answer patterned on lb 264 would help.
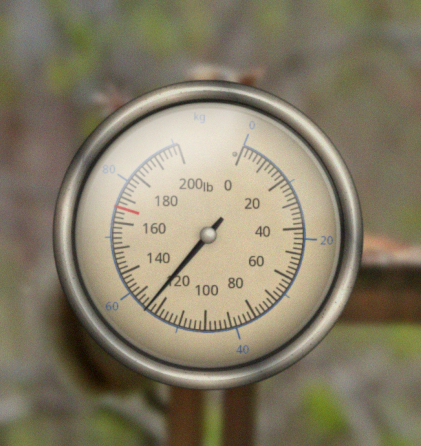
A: lb 124
